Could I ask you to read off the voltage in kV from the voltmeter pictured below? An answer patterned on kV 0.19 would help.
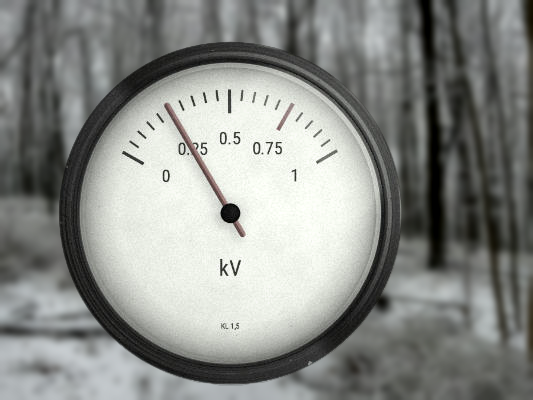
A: kV 0.25
